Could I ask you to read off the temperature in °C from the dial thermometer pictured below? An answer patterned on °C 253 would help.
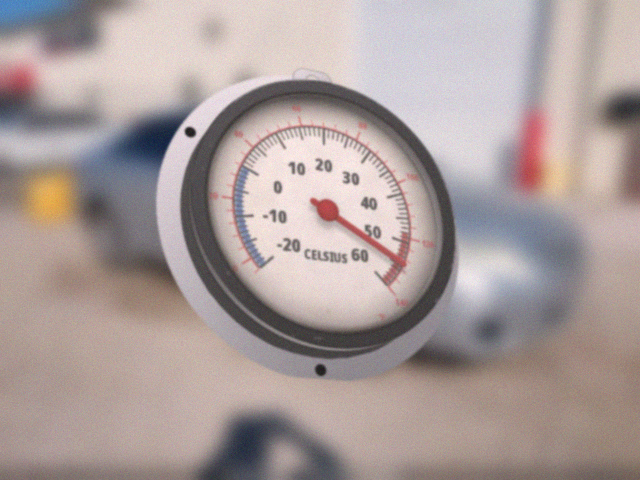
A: °C 55
